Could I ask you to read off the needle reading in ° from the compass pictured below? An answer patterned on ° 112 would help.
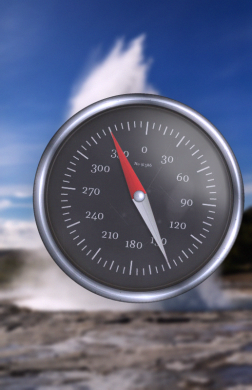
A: ° 330
